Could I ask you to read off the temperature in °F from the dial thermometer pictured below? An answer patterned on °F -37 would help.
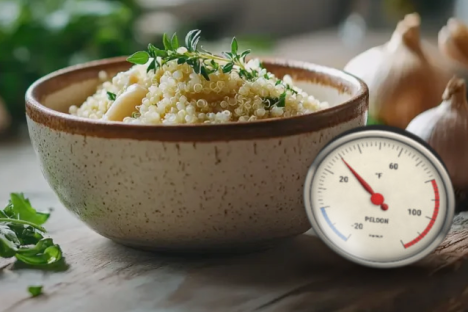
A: °F 30
